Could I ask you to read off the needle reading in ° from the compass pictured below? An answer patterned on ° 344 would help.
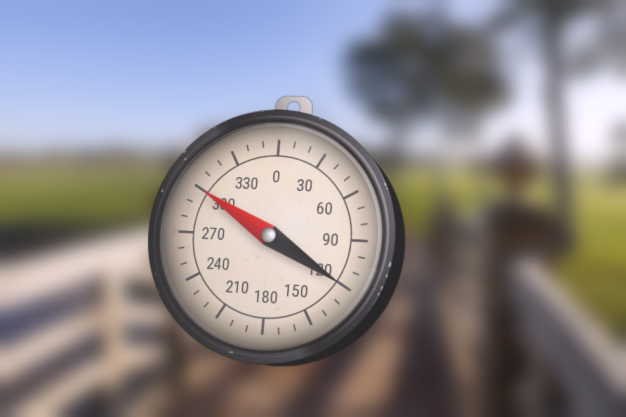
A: ° 300
